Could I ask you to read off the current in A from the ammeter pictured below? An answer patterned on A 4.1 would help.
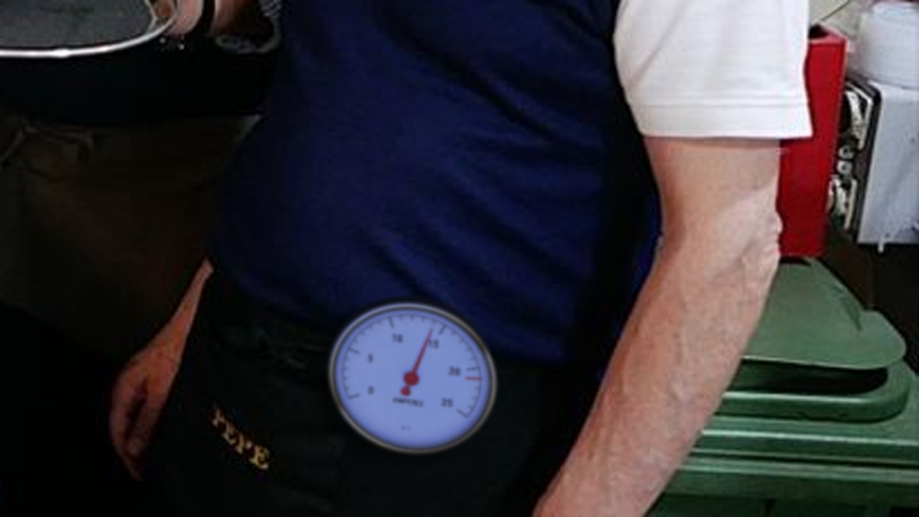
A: A 14
